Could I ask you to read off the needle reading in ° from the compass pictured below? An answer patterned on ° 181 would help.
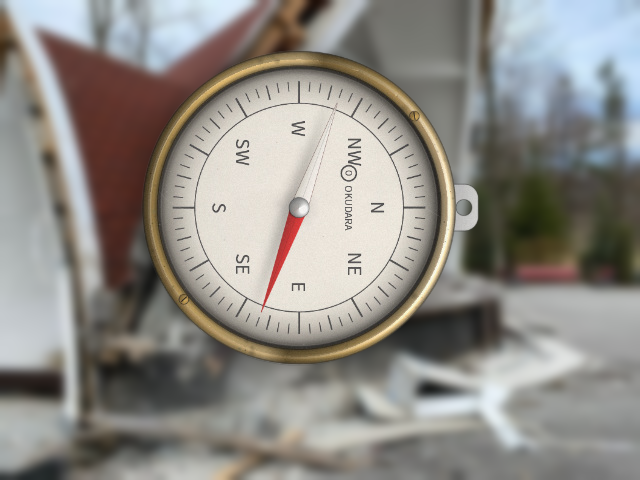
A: ° 110
